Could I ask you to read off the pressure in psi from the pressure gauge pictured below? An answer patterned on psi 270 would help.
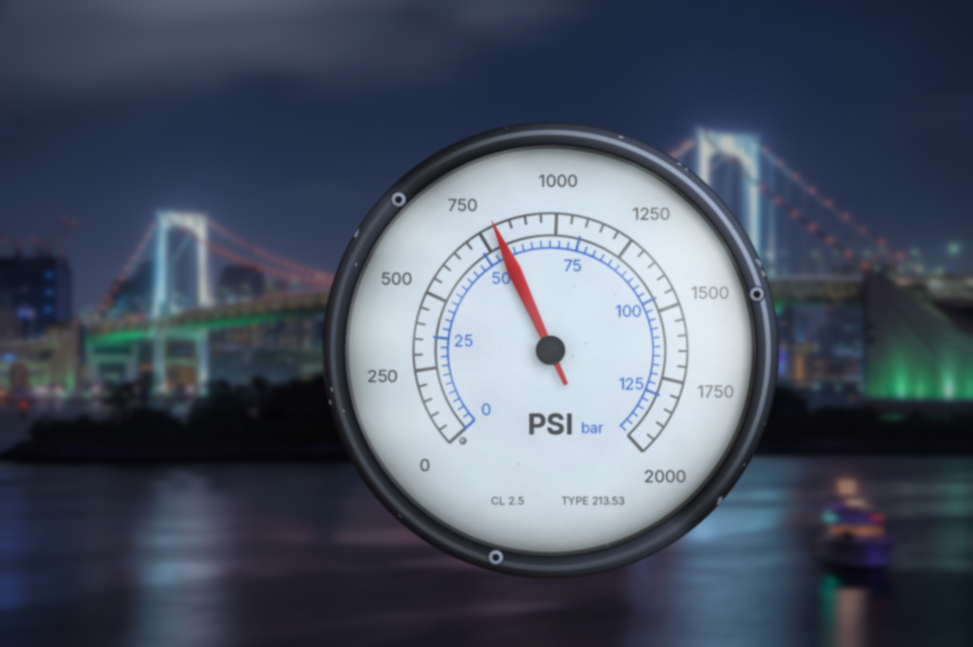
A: psi 800
